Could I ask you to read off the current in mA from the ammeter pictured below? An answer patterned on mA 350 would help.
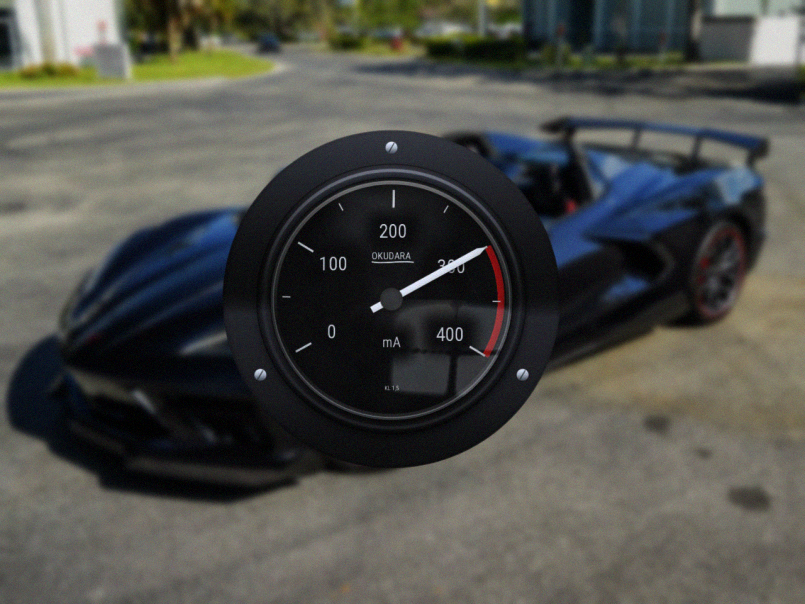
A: mA 300
